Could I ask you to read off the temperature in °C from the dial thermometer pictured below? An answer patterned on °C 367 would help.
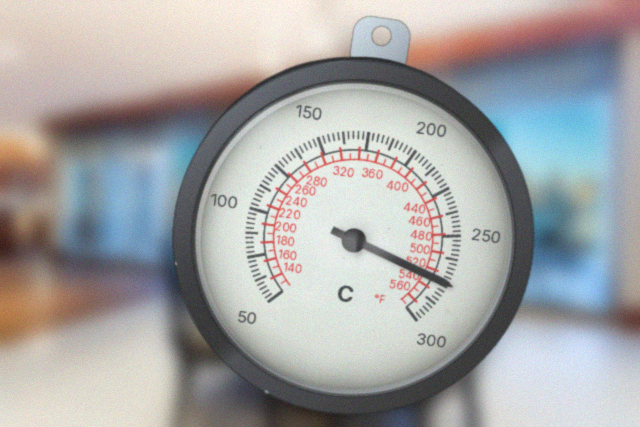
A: °C 275
